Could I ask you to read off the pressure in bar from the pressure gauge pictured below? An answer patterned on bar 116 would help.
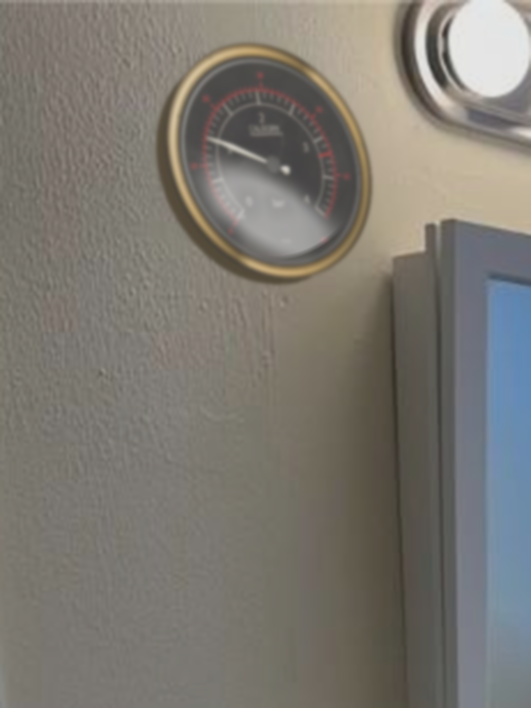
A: bar 1
